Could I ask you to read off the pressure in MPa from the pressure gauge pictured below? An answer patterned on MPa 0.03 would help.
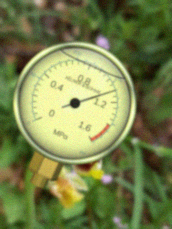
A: MPa 1.1
